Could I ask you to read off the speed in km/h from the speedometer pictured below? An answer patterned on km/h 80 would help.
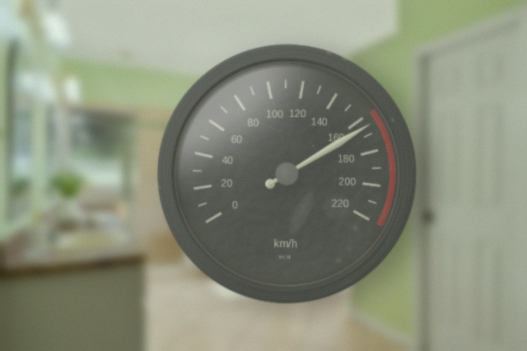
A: km/h 165
